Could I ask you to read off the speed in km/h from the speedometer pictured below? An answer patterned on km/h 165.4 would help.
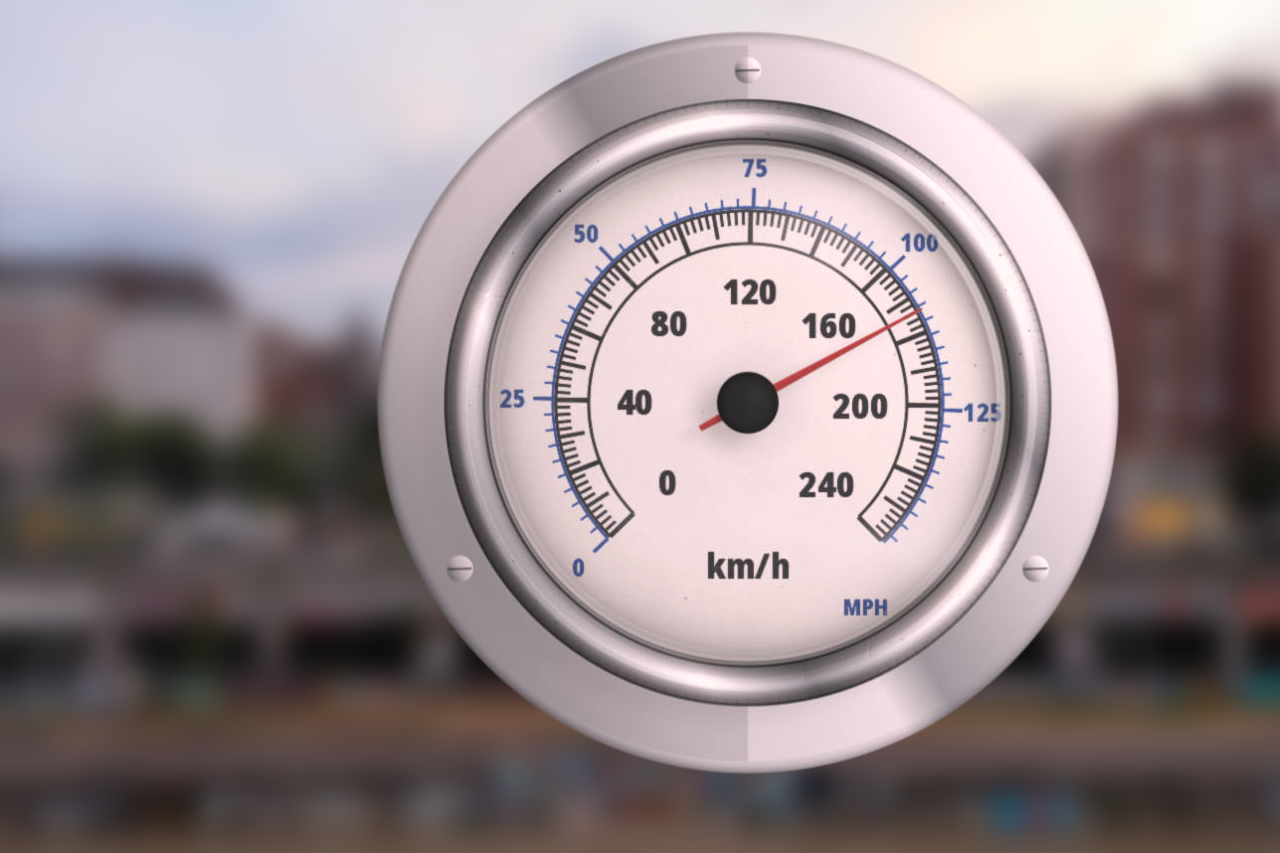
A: km/h 174
